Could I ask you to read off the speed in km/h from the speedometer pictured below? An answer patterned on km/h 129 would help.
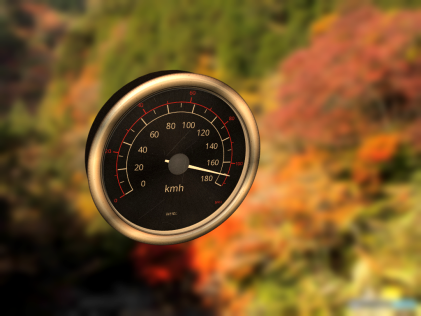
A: km/h 170
